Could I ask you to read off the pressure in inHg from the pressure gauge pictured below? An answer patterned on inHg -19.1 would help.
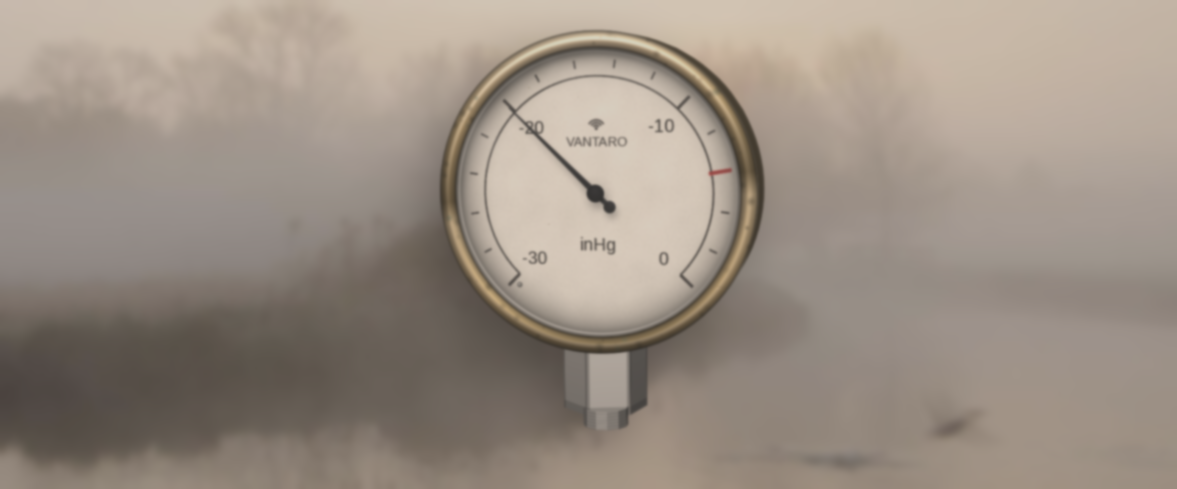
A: inHg -20
